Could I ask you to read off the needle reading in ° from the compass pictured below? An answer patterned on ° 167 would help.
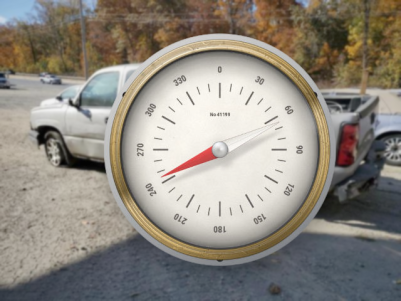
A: ° 245
